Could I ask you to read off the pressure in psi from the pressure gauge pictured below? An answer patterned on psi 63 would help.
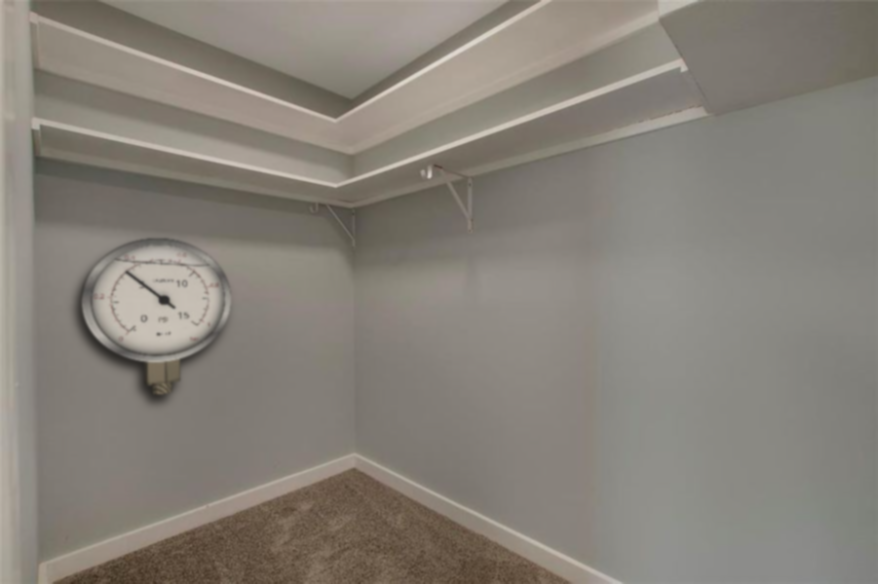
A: psi 5
